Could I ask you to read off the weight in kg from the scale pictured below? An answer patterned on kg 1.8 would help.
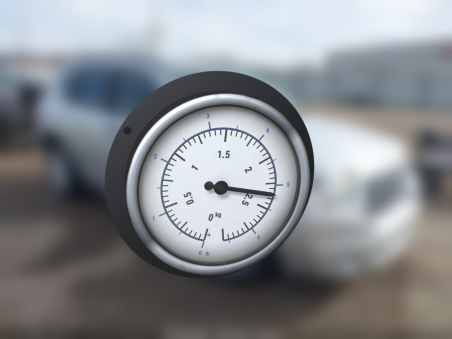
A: kg 2.35
